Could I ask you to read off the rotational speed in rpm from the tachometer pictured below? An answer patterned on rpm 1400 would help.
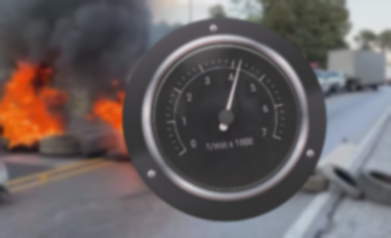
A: rpm 4200
